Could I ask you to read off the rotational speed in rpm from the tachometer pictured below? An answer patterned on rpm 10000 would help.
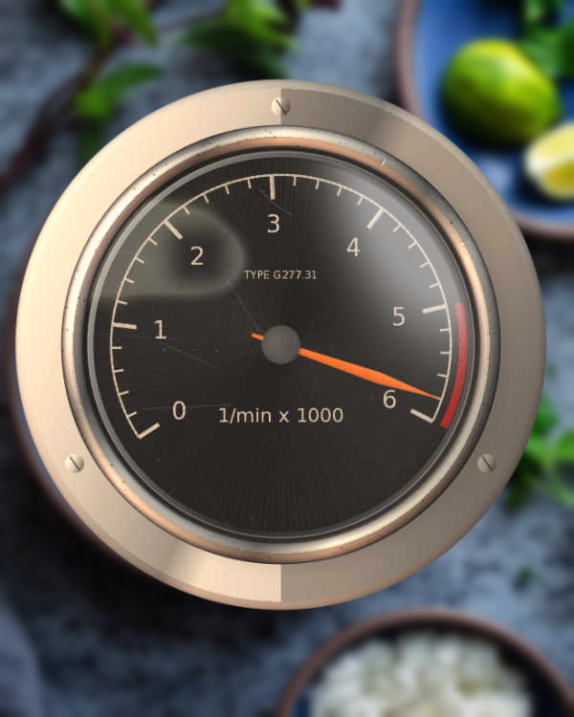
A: rpm 5800
